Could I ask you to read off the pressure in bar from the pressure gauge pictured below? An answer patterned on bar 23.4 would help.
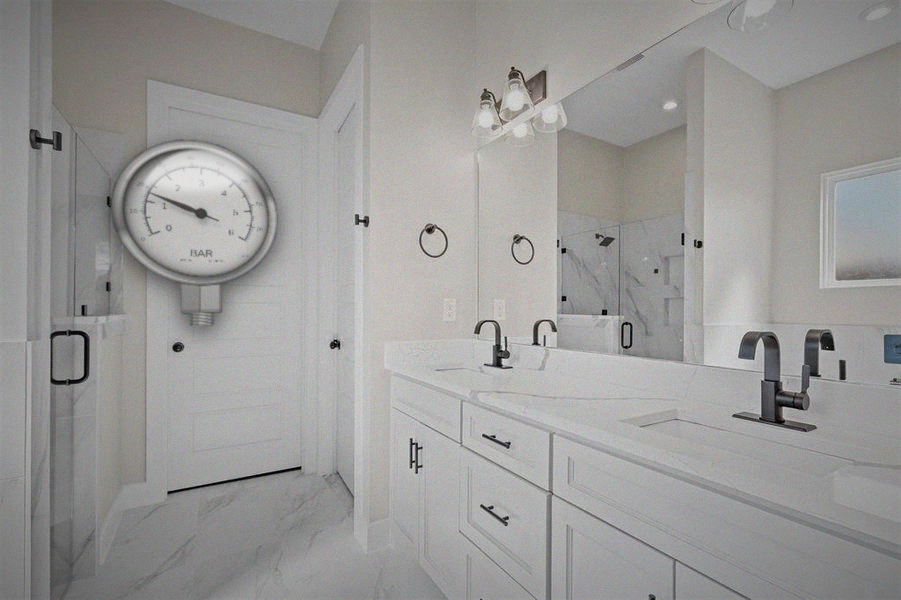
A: bar 1.25
